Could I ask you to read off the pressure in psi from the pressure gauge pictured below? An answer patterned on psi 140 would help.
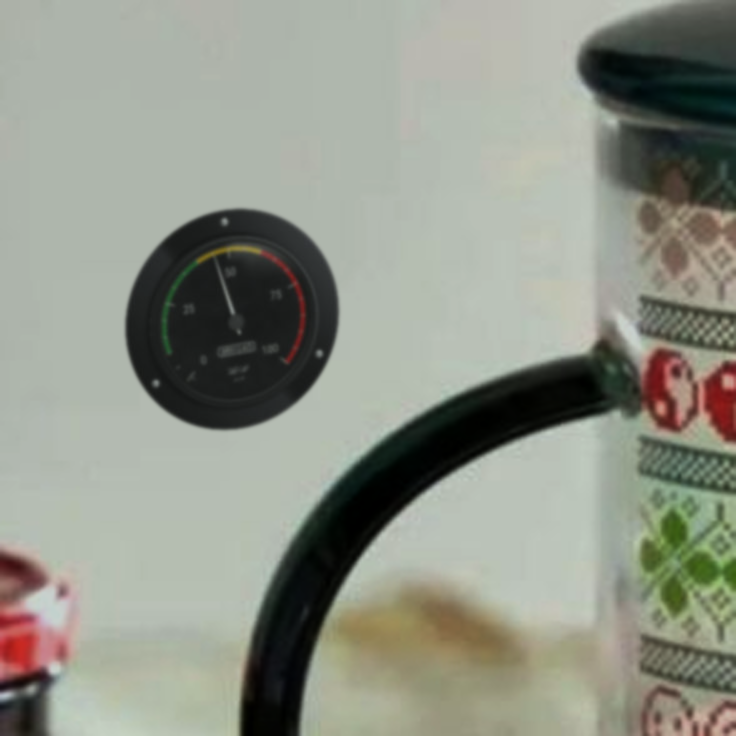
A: psi 45
